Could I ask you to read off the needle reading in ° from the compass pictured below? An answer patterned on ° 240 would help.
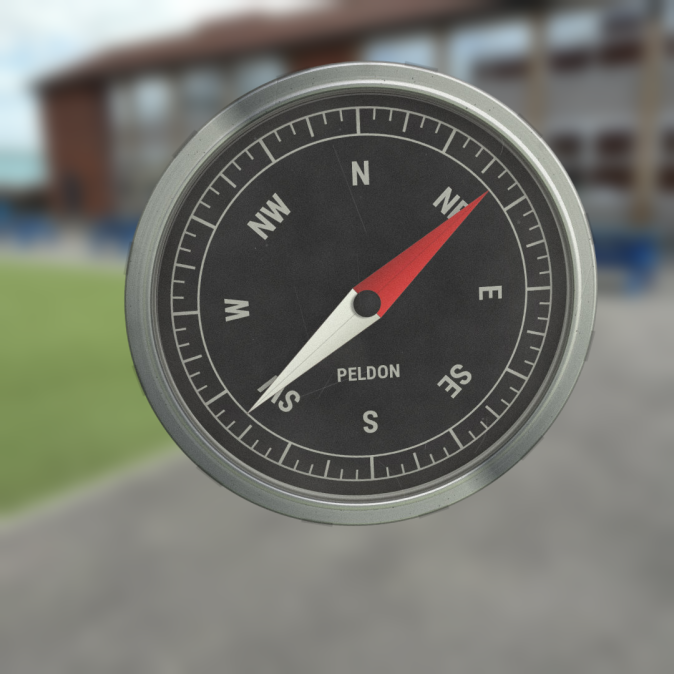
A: ° 50
